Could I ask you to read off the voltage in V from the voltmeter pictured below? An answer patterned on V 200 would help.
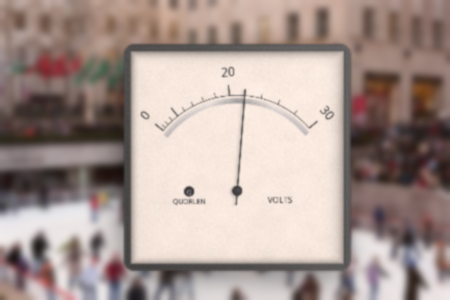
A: V 22
